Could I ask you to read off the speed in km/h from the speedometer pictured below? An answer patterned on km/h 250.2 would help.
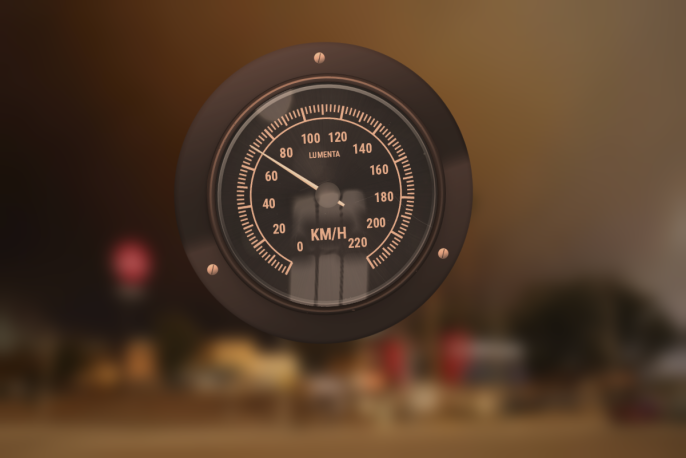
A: km/h 70
